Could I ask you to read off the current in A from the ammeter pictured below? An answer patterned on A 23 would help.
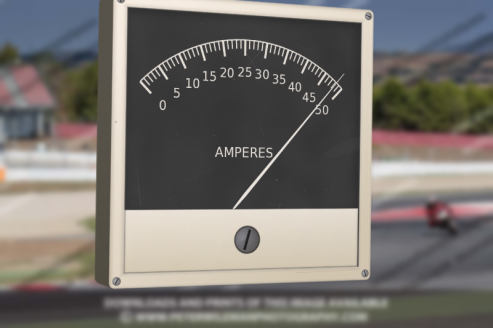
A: A 48
